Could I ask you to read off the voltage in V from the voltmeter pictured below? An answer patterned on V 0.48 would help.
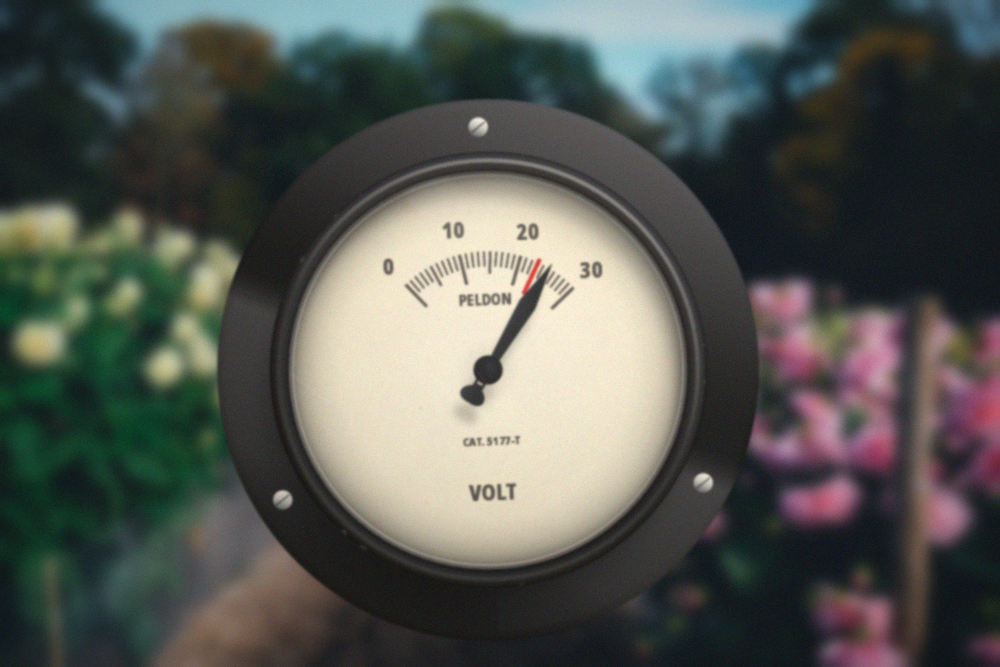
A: V 25
